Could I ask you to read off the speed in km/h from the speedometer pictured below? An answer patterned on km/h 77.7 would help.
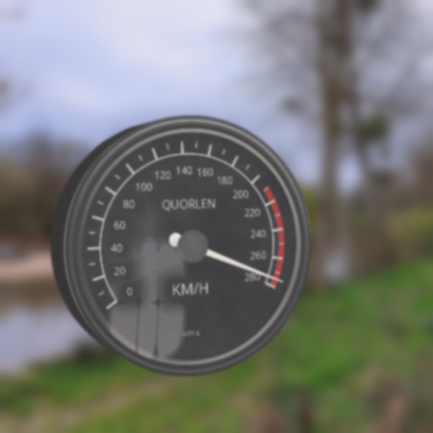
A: km/h 275
